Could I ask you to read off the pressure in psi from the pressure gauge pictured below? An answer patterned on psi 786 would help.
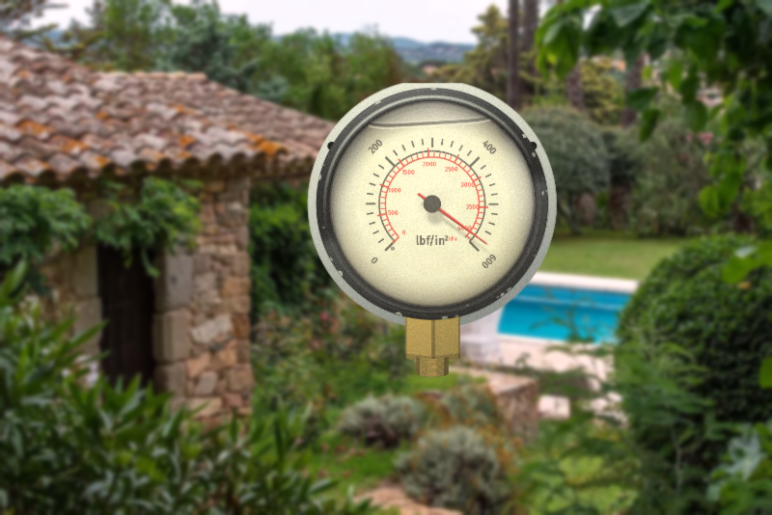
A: psi 580
